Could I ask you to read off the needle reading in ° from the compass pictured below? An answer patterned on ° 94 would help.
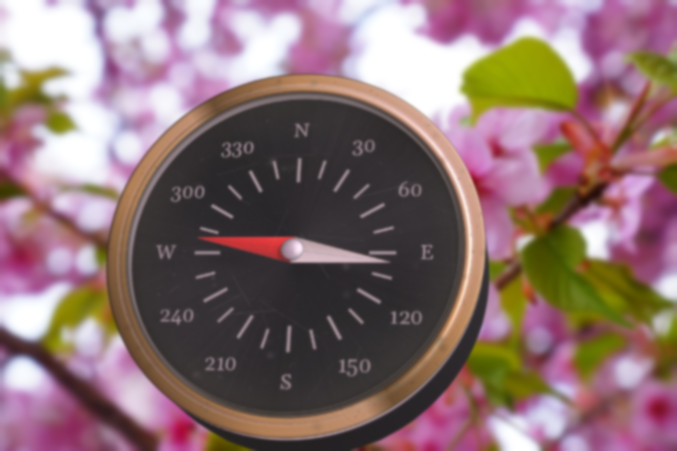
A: ° 277.5
